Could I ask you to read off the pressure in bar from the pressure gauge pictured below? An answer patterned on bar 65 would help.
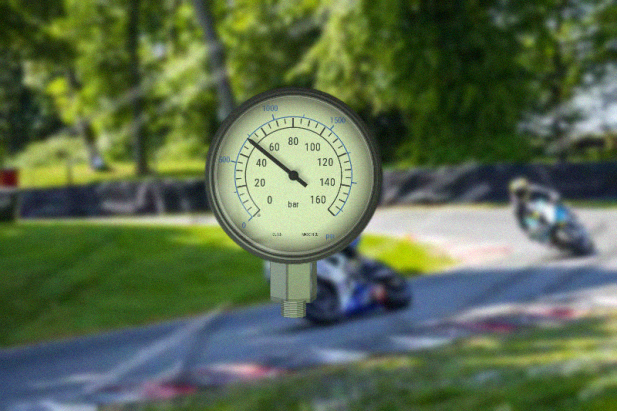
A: bar 50
